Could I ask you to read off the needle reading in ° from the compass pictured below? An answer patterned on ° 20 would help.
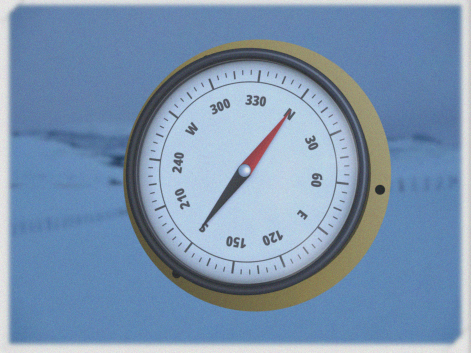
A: ° 0
